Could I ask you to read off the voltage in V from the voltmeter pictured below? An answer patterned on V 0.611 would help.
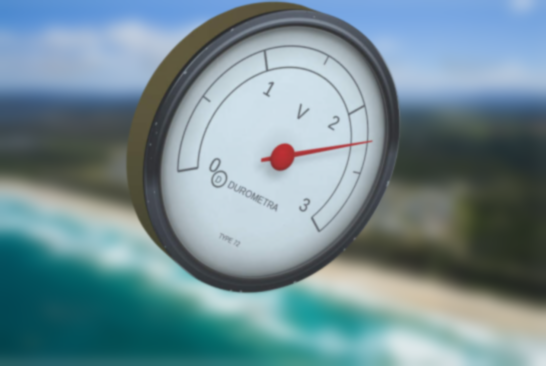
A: V 2.25
